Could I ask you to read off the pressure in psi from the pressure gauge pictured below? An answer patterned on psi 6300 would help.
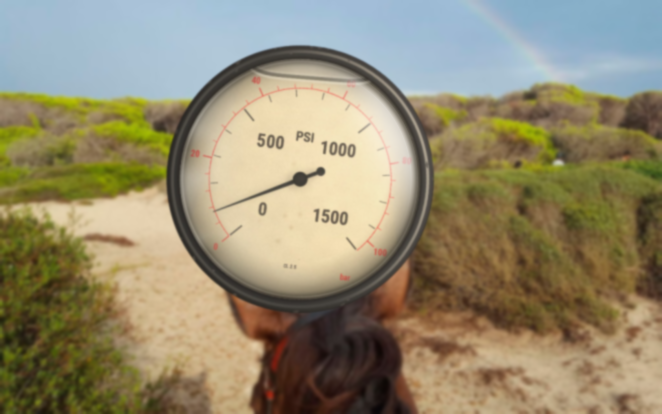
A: psi 100
